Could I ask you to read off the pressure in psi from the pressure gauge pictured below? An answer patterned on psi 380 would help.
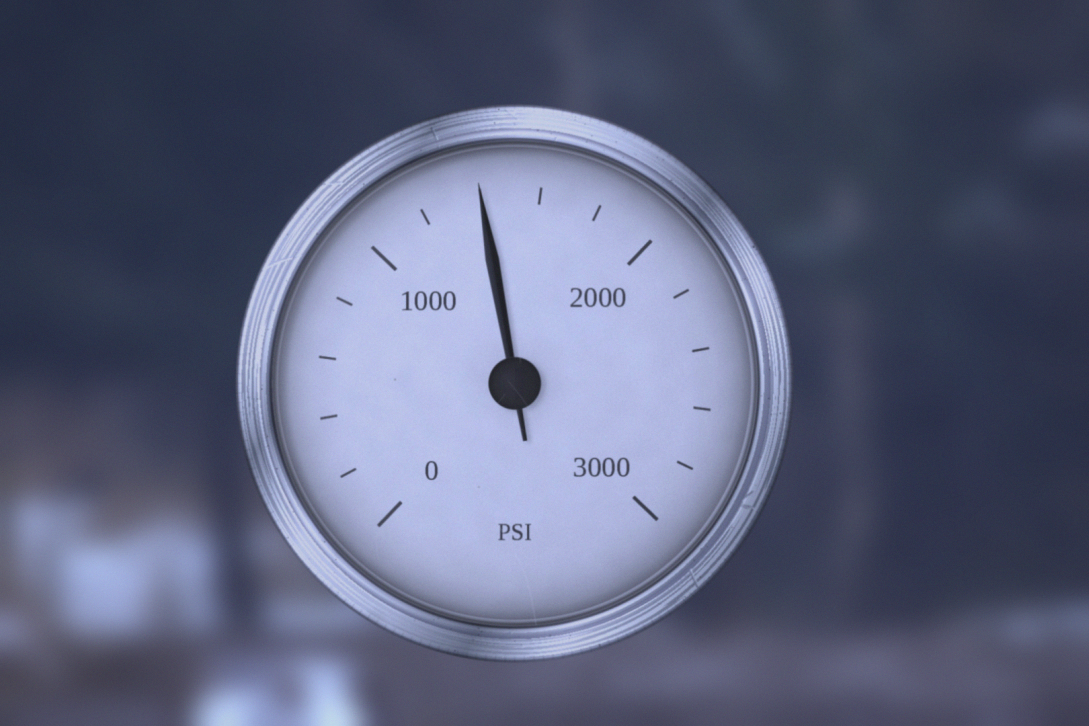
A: psi 1400
